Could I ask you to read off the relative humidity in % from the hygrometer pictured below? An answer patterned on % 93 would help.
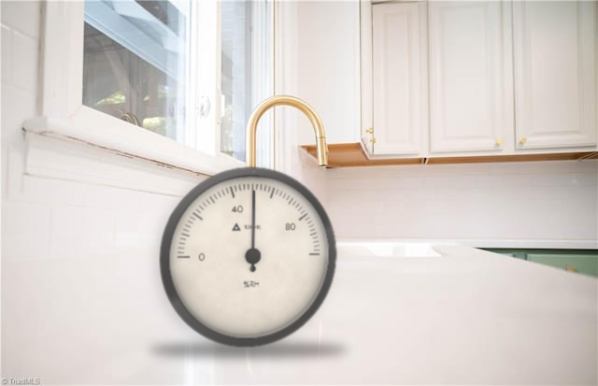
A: % 50
